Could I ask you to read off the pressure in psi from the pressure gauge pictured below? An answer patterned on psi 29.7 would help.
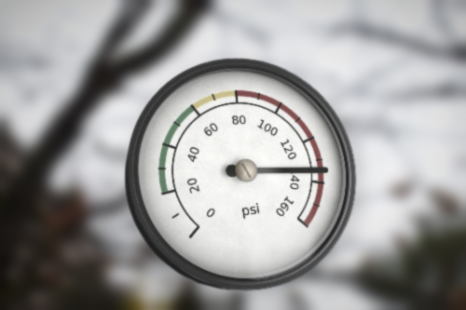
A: psi 135
